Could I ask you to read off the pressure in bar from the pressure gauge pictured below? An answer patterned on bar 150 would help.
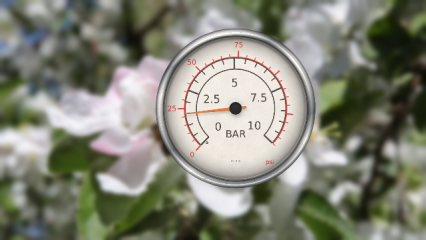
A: bar 1.5
